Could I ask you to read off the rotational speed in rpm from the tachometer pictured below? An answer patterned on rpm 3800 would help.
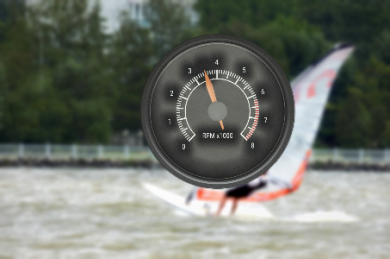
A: rpm 3500
